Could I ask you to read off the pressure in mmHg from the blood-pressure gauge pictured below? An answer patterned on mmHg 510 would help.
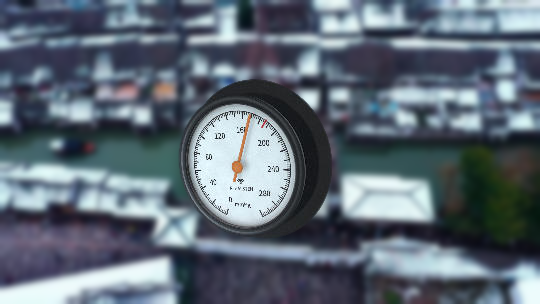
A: mmHg 170
